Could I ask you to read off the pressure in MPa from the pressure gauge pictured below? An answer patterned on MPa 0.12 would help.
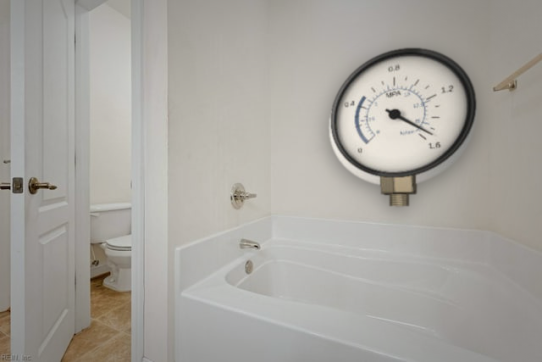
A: MPa 1.55
